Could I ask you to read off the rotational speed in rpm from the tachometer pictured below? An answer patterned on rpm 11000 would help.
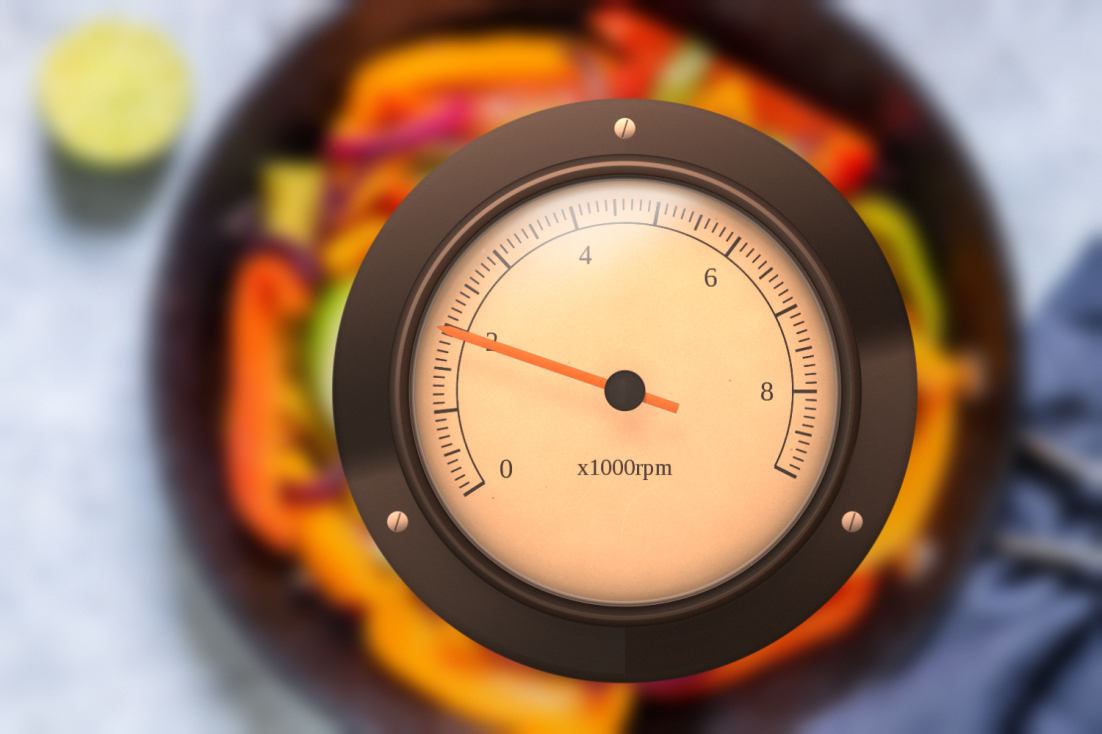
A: rpm 1950
